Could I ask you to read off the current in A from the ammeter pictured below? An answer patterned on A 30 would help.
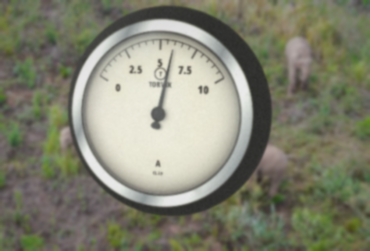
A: A 6
